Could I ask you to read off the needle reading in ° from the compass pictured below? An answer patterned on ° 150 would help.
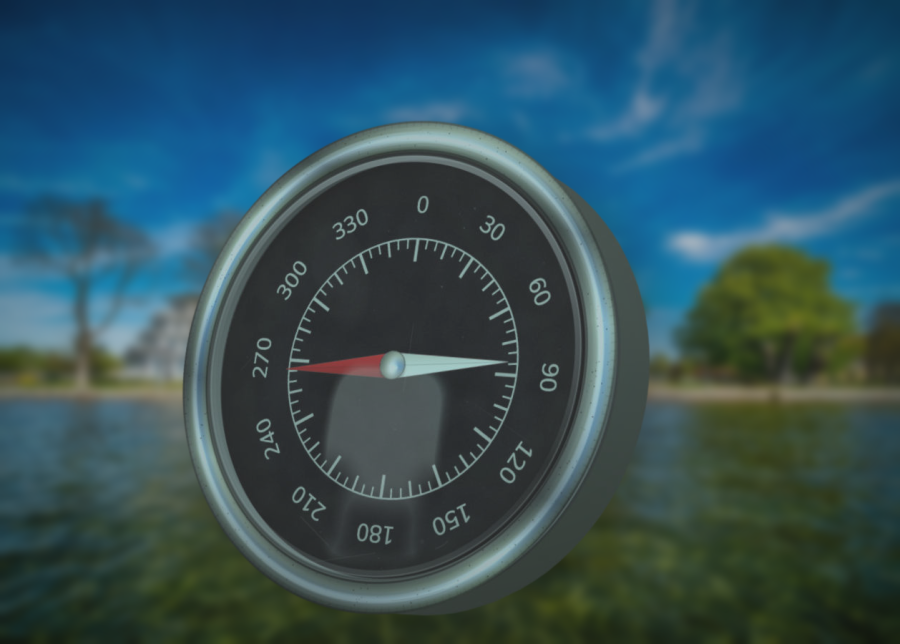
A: ° 265
